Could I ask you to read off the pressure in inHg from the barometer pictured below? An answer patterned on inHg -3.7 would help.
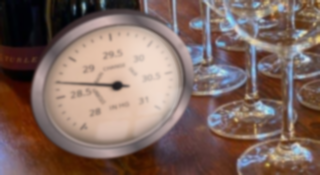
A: inHg 28.7
